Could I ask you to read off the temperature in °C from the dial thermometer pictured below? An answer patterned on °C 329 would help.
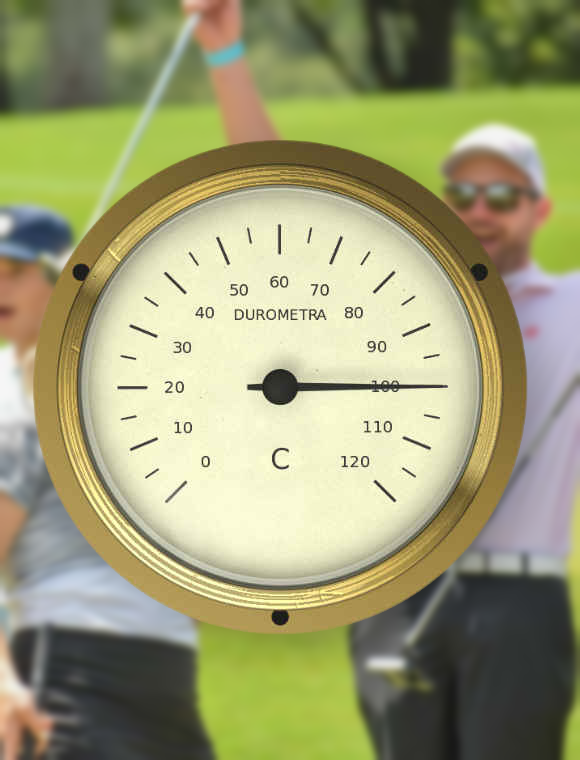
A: °C 100
